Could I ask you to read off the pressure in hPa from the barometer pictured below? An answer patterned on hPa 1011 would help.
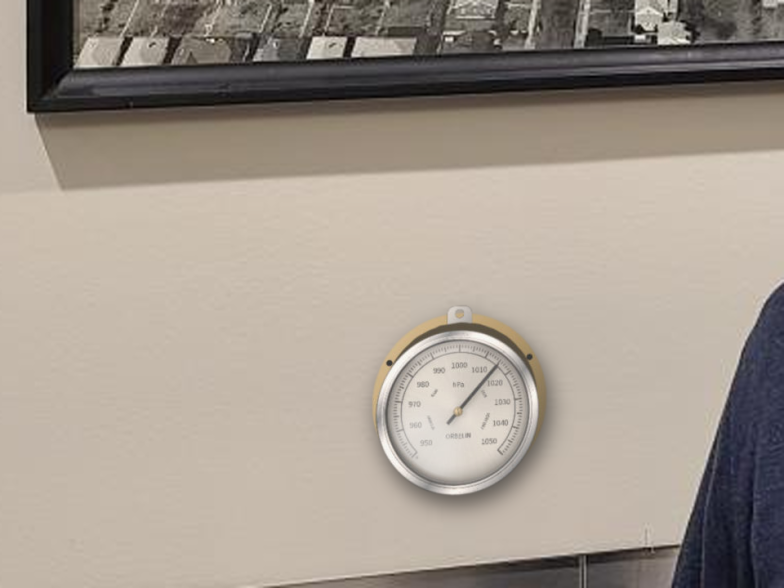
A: hPa 1015
